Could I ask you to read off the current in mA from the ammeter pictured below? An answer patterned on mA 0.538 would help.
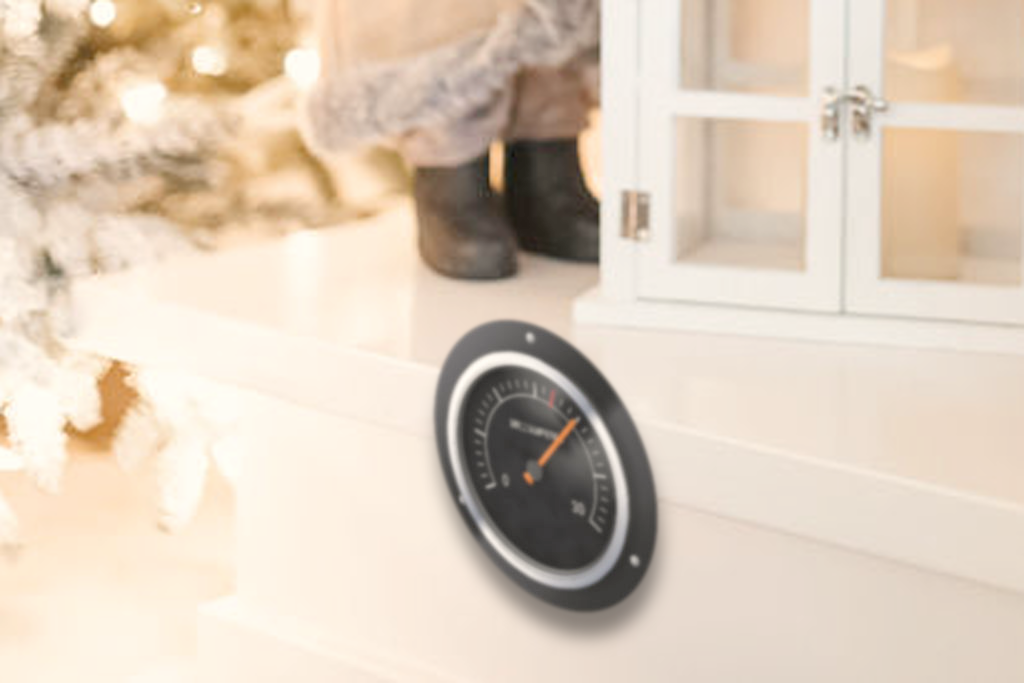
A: mA 20
